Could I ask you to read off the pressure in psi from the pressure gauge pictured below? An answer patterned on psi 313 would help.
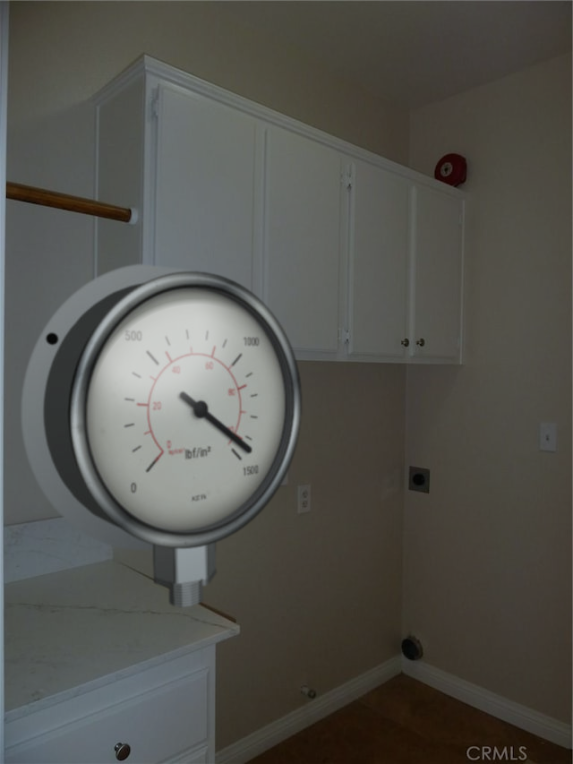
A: psi 1450
